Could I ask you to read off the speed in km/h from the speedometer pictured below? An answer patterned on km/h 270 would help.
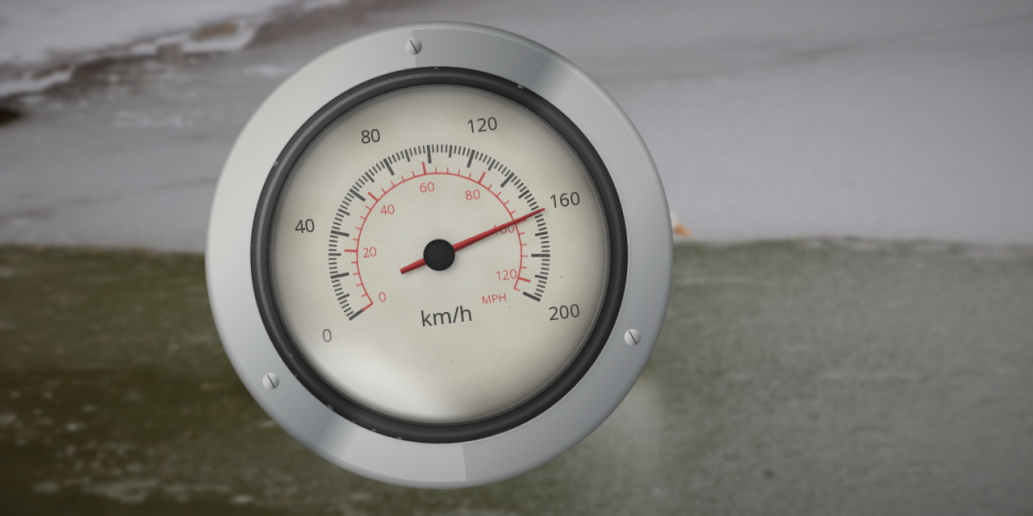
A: km/h 160
